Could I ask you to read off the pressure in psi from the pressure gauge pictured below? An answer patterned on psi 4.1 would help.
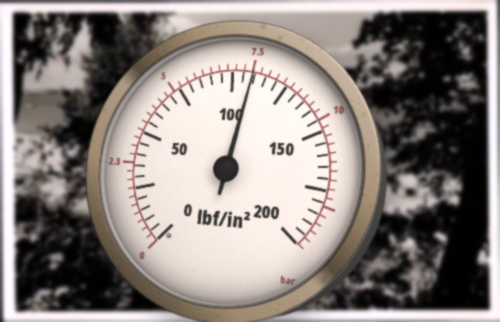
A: psi 110
